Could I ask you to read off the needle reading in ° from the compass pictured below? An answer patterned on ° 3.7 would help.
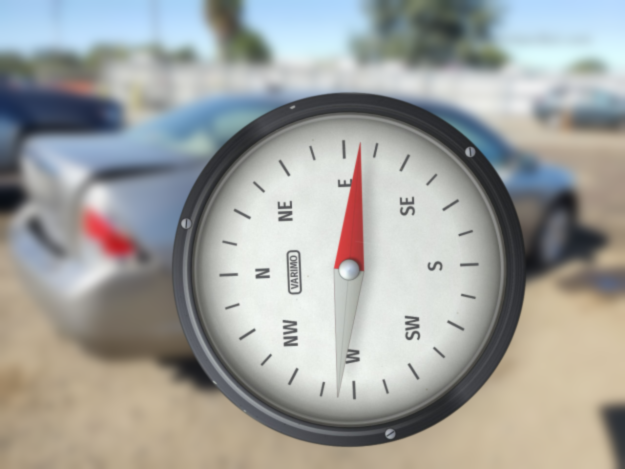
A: ° 97.5
